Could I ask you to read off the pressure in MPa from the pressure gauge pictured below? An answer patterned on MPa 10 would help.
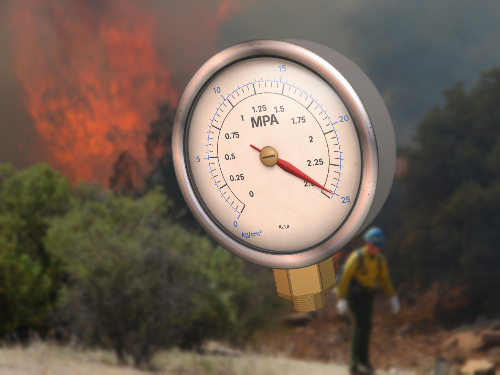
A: MPa 2.45
